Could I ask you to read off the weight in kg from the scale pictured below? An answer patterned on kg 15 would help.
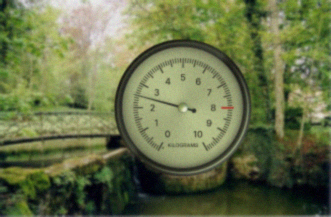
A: kg 2.5
